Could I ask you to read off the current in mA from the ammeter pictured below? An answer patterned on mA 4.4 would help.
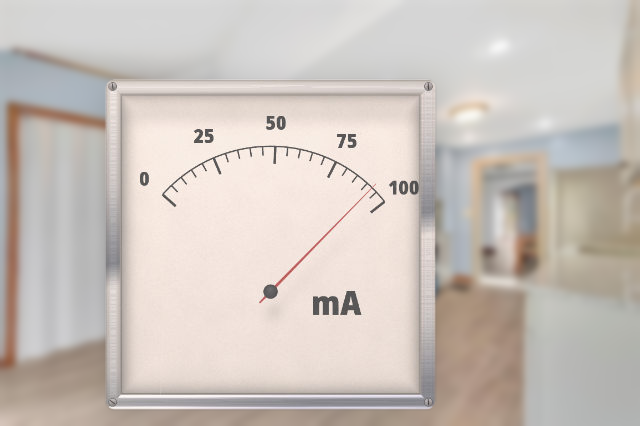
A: mA 92.5
